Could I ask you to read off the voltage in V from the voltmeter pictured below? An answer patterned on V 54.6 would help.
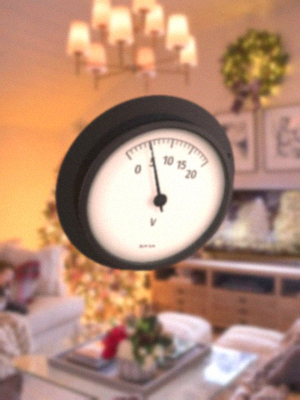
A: V 5
